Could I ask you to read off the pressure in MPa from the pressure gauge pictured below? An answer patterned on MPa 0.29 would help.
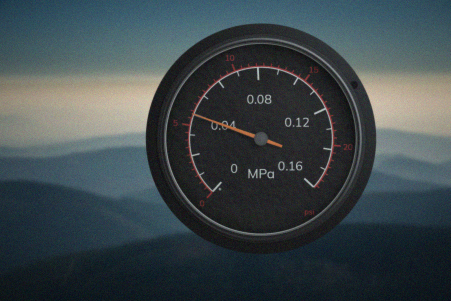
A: MPa 0.04
